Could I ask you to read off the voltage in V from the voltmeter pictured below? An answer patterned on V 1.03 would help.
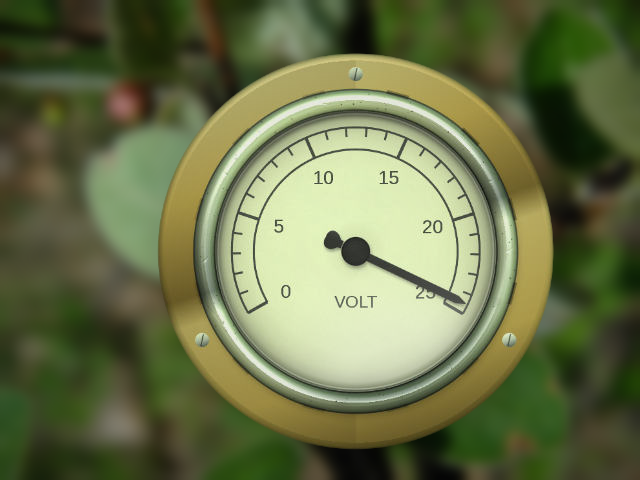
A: V 24.5
